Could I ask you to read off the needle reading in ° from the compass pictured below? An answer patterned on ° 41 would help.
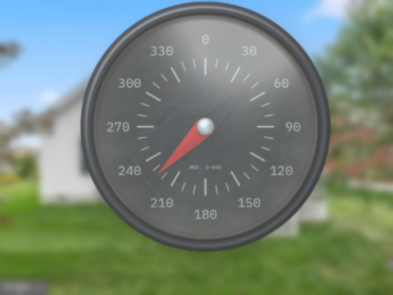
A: ° 225
